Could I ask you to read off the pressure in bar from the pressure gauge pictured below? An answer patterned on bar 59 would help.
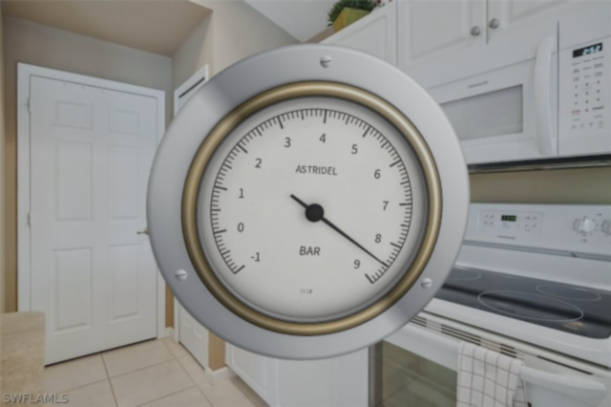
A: bar 8.5
